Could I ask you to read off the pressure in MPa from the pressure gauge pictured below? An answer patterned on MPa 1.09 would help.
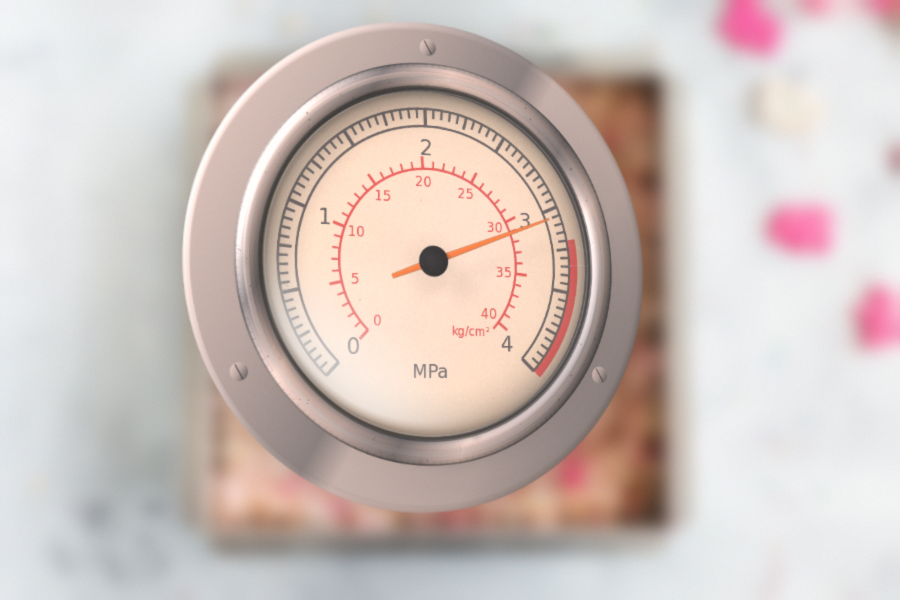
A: MPa 3.05
